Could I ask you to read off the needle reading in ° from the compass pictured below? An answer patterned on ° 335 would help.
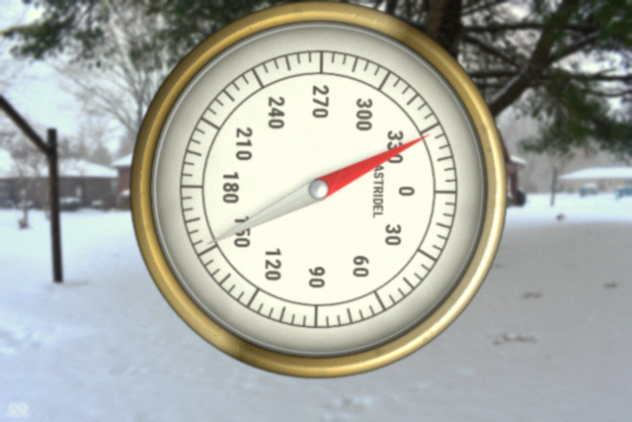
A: ° 332.5
